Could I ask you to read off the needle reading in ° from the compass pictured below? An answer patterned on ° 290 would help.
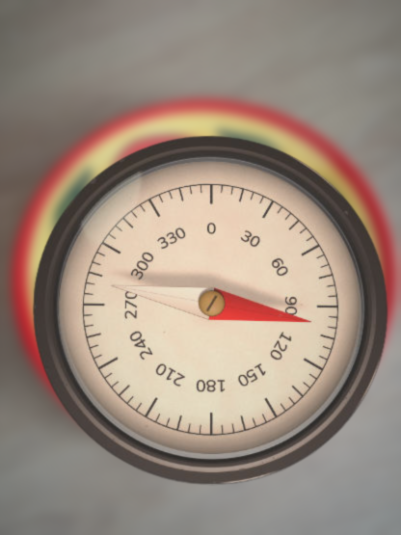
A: ° 100
